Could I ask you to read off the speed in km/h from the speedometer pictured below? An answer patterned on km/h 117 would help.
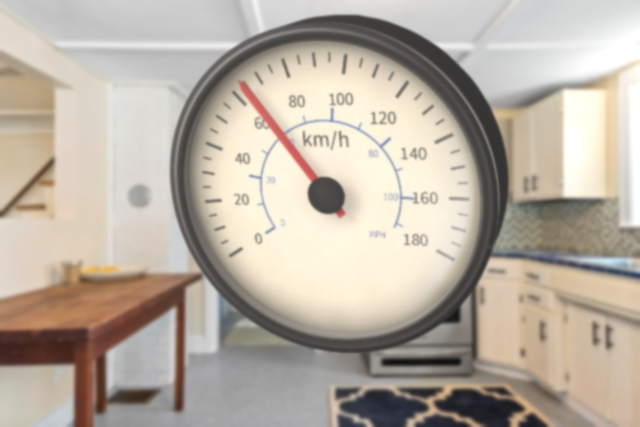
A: km/h 65
